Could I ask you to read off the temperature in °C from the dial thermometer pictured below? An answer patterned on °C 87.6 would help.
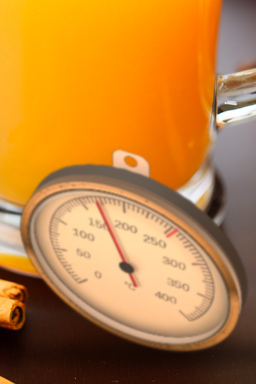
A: °C 175
